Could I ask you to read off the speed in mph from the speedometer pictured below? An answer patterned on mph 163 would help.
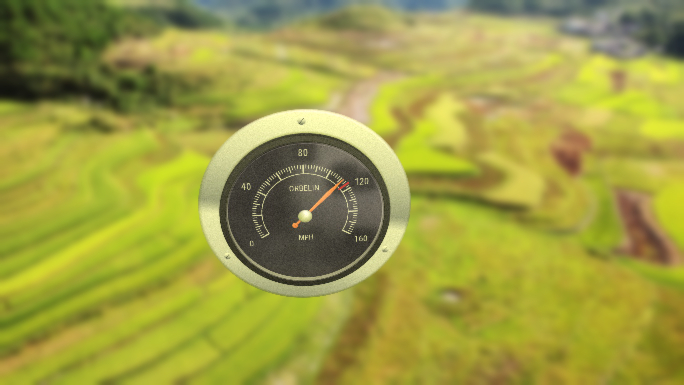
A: mph 110
